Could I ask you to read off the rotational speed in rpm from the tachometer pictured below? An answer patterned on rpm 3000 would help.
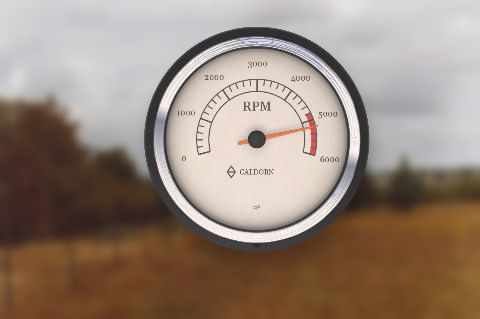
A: rpm 5200
